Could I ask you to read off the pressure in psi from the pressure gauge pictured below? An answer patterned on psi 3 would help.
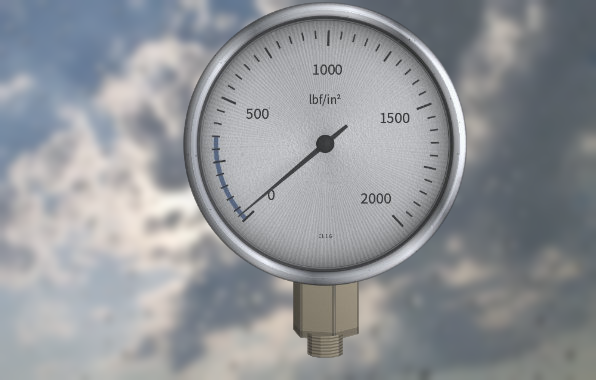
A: psi 25
